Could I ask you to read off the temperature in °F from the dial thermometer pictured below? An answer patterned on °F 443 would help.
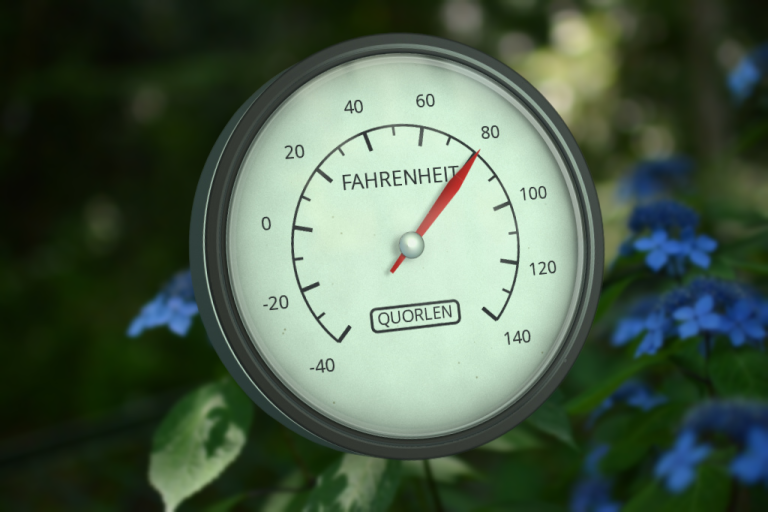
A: °F 80
